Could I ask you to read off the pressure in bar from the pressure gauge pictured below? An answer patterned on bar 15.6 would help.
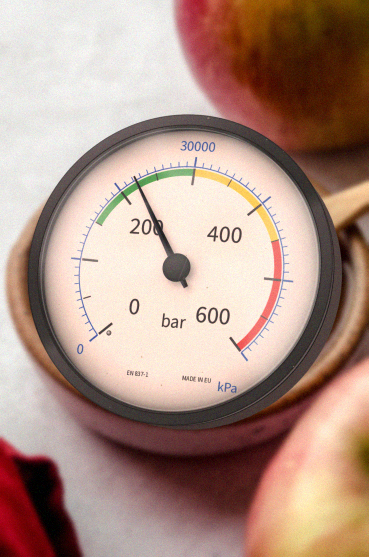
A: bar 225
